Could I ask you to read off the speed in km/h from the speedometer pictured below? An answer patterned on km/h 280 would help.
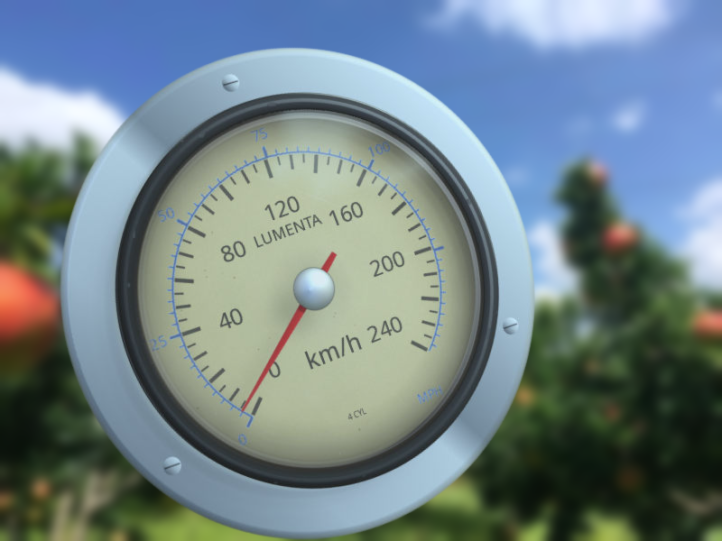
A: km/h 5
